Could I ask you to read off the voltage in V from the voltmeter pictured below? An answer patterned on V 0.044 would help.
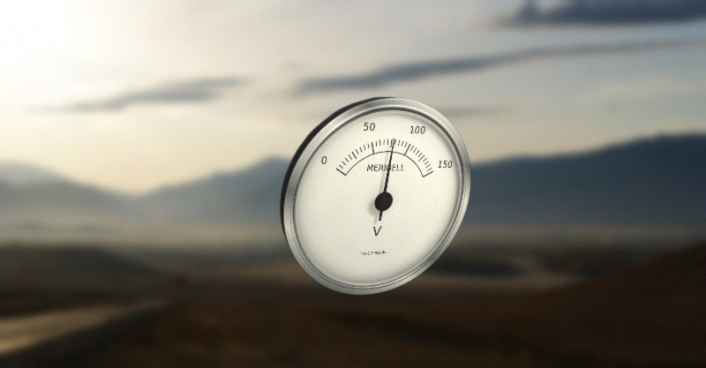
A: V 75
